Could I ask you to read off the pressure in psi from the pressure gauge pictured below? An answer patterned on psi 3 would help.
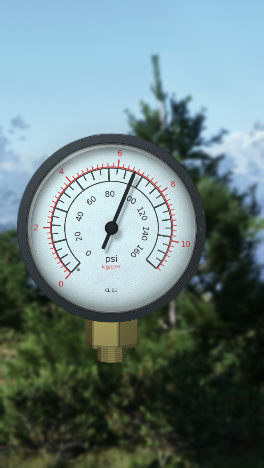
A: psi 95
